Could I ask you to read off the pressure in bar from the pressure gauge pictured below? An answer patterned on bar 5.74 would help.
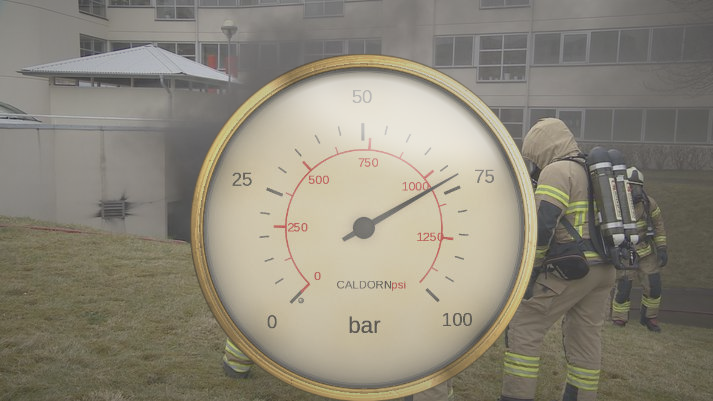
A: bar 72.5
